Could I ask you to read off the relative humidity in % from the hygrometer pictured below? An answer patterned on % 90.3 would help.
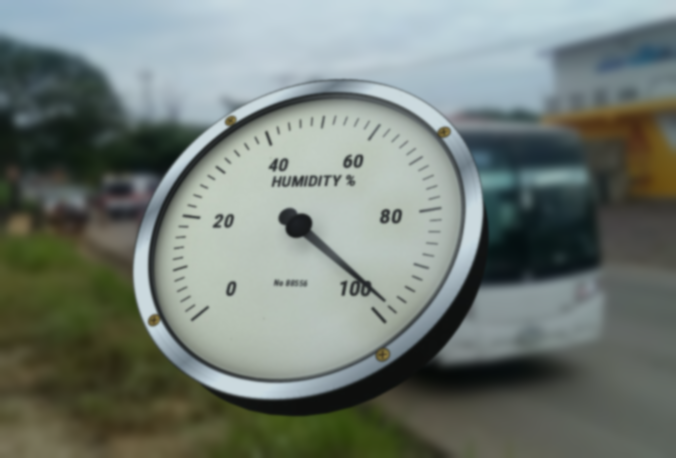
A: % 98
